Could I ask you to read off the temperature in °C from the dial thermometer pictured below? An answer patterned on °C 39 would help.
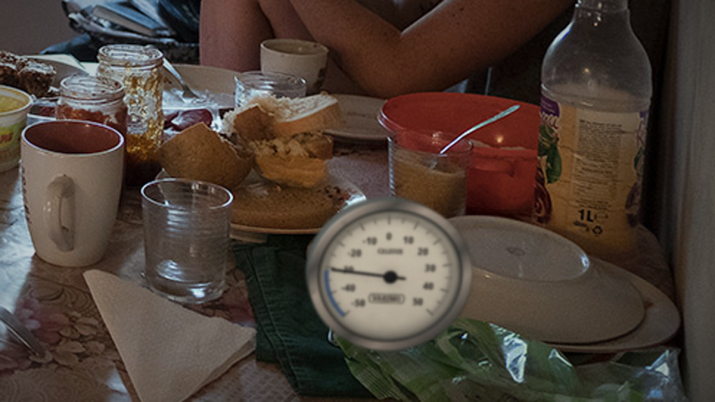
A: °C -30
